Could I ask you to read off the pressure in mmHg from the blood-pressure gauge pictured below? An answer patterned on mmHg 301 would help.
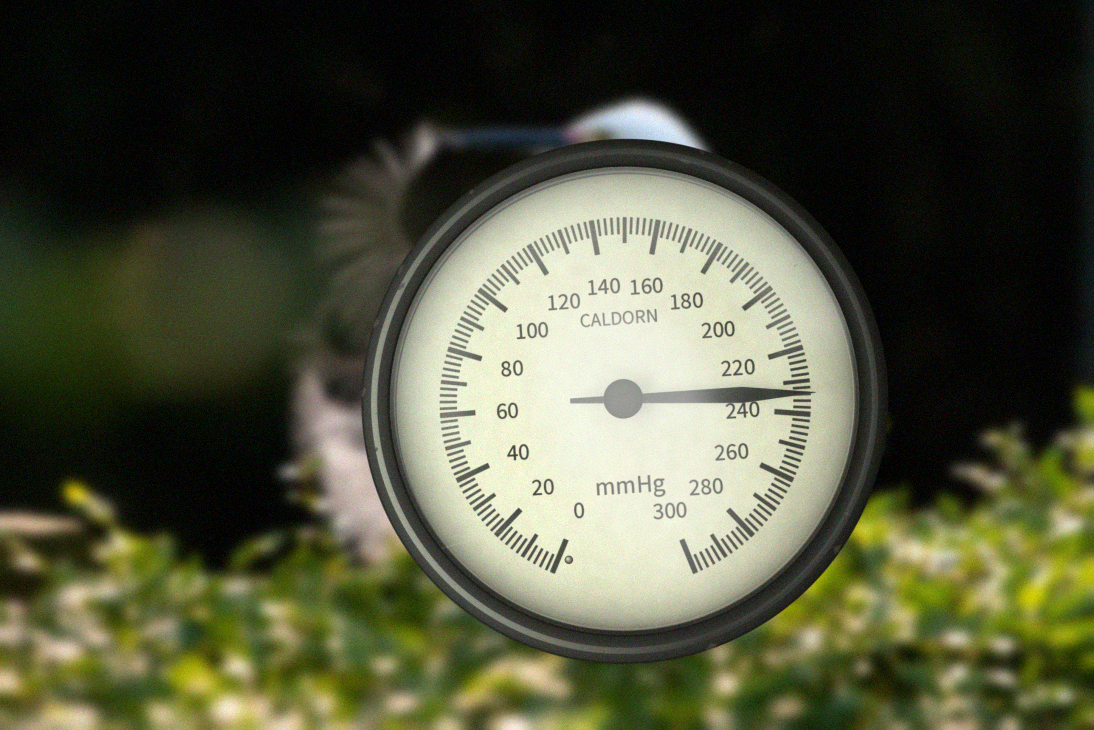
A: mmHg 234
